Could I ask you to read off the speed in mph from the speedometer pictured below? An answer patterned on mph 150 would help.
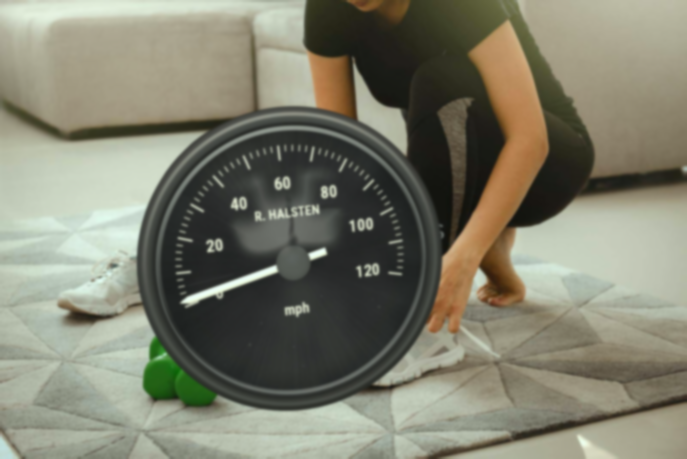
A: mph 2
